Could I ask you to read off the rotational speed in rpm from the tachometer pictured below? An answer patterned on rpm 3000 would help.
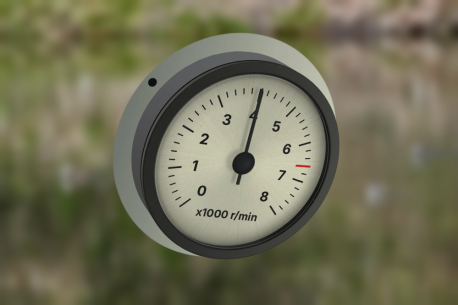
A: rpm 4000
